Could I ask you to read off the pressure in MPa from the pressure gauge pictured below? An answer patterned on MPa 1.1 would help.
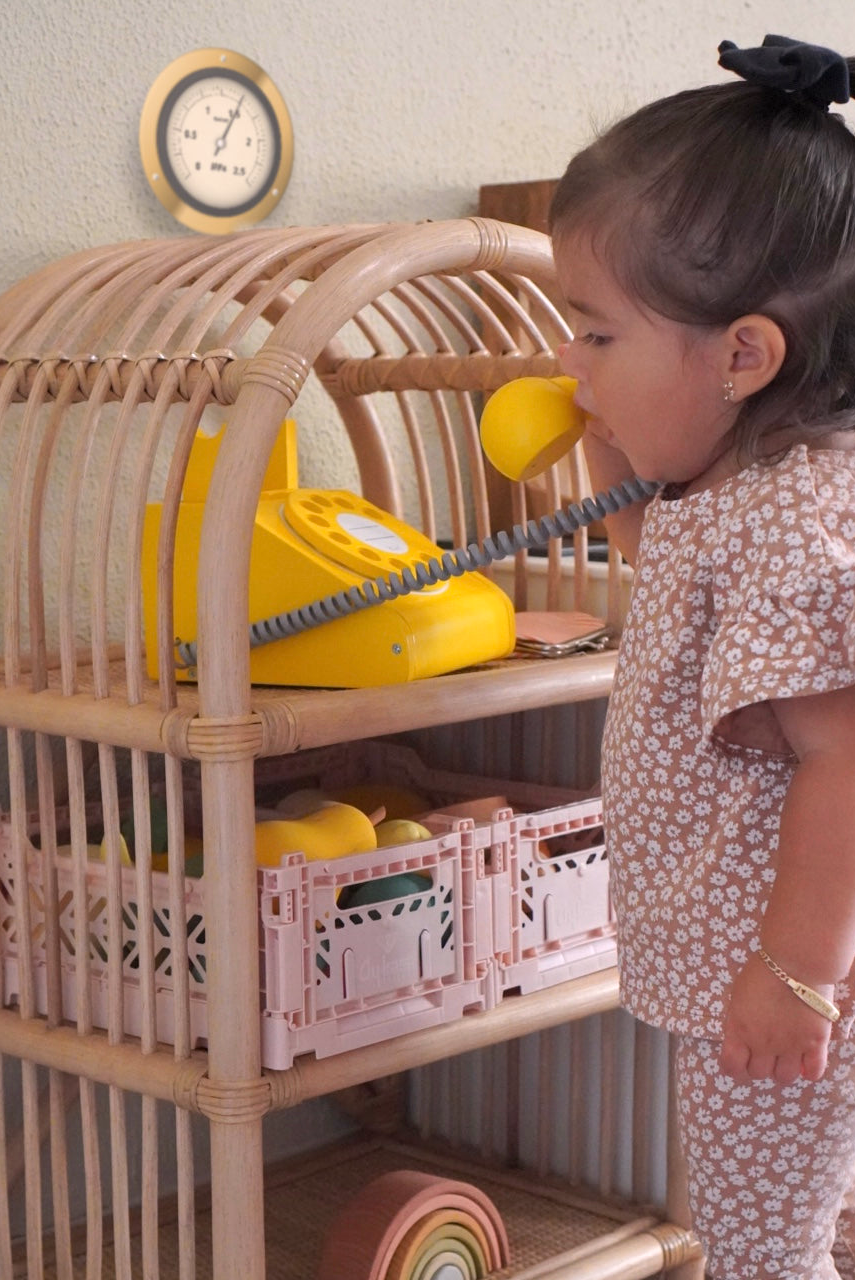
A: MPa 1.5
